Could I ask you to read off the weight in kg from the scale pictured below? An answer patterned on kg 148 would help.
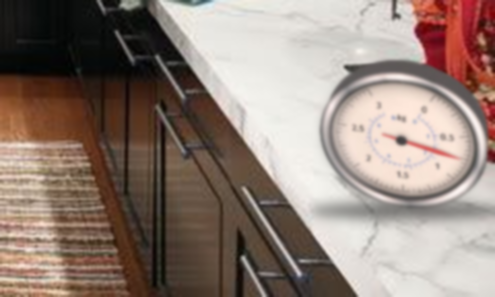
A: kg 0.75
